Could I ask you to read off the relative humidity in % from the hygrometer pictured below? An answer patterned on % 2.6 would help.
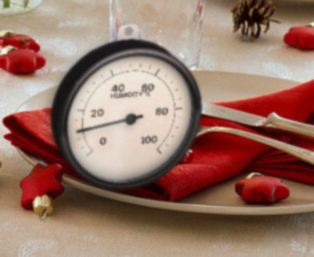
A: % 12
